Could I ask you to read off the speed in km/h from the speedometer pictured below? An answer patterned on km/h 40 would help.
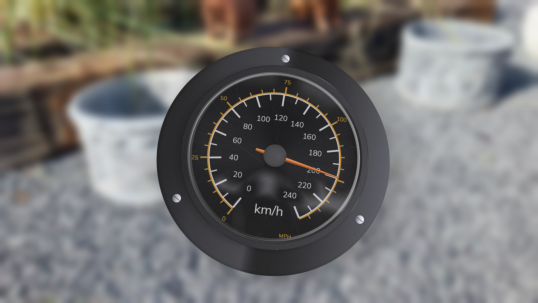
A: km/h 200
